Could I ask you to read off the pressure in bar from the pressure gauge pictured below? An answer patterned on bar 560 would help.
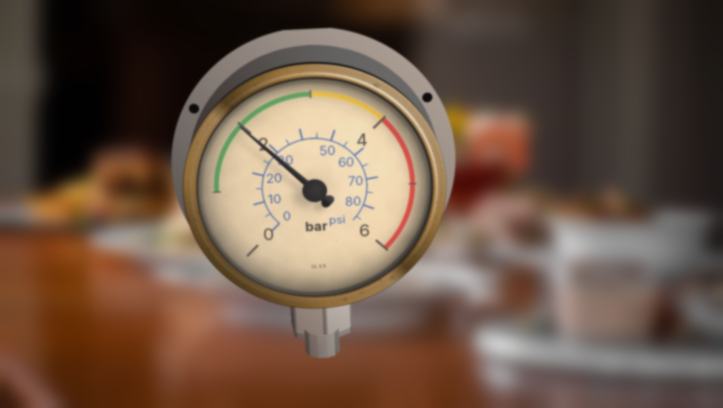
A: bar 2
